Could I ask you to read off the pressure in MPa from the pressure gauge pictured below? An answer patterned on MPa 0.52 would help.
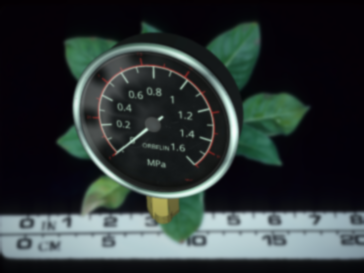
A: MPa 0
